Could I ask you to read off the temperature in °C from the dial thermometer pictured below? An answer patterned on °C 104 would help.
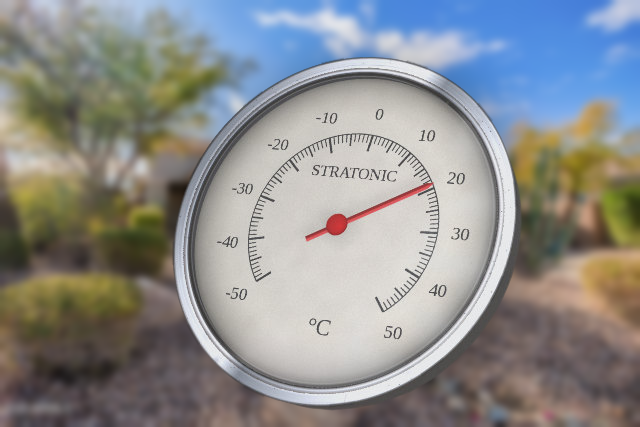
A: °C 20
